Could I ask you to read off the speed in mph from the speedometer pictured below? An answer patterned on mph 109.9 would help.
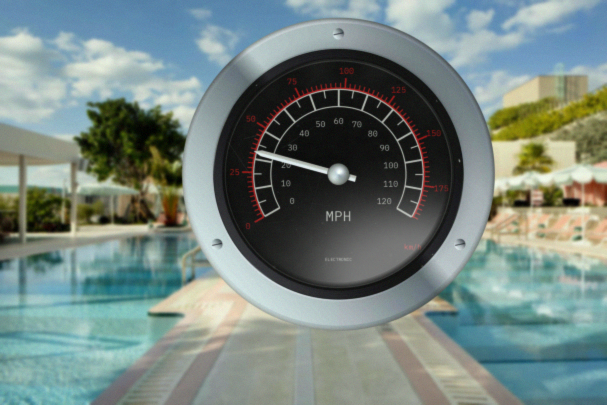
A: mph 22.5
